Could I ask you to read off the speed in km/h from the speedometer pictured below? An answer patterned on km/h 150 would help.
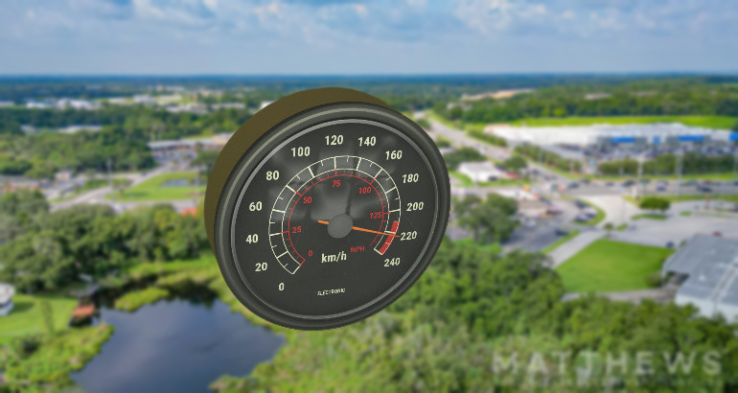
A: km/h 220
